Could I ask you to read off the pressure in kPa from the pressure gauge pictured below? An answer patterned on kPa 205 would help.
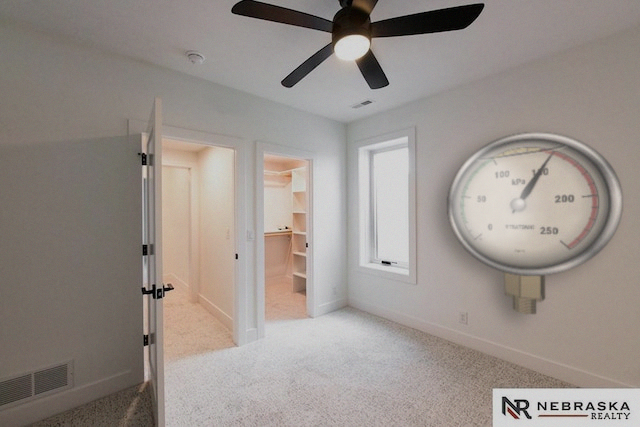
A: kPa 150
